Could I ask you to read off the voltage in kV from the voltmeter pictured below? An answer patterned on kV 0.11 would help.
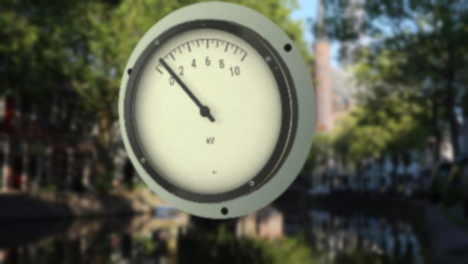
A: kV 1
